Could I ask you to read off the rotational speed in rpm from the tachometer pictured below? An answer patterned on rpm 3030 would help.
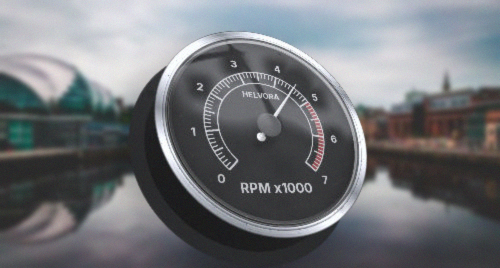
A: rpm 4500
